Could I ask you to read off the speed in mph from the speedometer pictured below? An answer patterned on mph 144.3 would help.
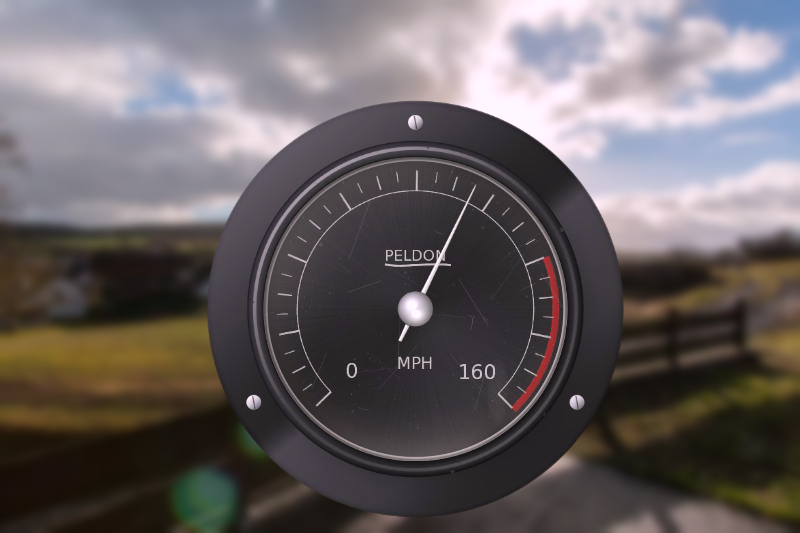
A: mph 95
